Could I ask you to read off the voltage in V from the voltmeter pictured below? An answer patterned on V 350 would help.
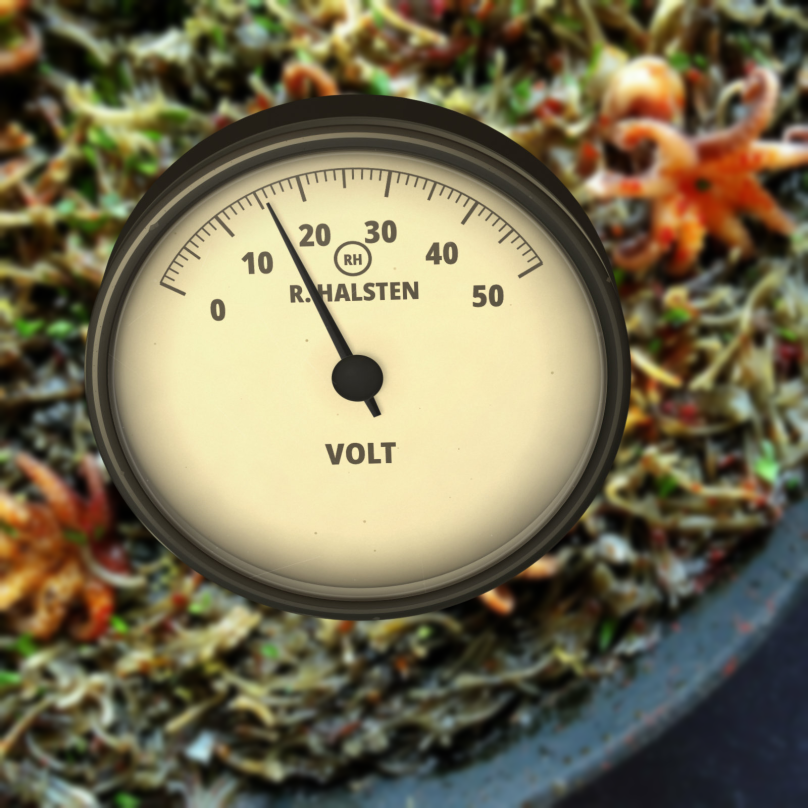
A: V 16
